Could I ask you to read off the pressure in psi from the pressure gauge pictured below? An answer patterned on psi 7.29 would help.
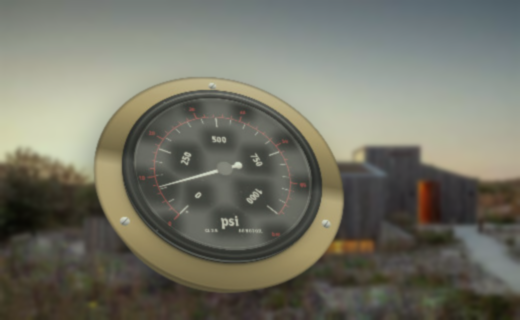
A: psi 100
